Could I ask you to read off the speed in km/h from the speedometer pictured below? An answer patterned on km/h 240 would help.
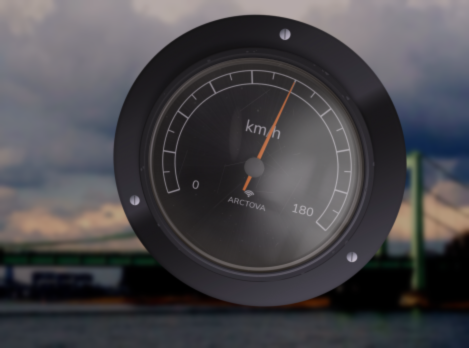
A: km/h 100
